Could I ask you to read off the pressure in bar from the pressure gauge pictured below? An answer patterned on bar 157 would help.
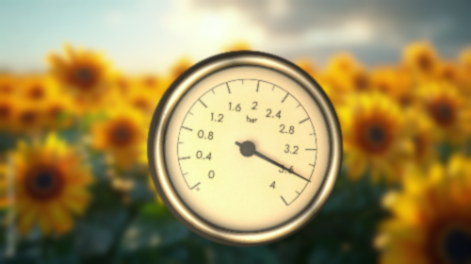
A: bar 3.6
